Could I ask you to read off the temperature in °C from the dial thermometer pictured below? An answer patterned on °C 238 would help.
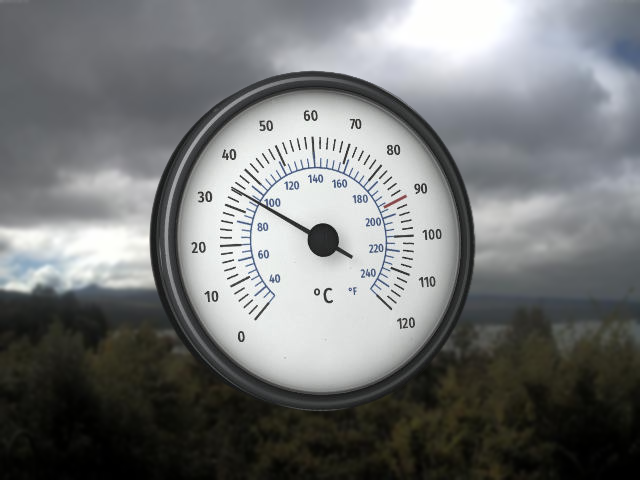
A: °C 34
